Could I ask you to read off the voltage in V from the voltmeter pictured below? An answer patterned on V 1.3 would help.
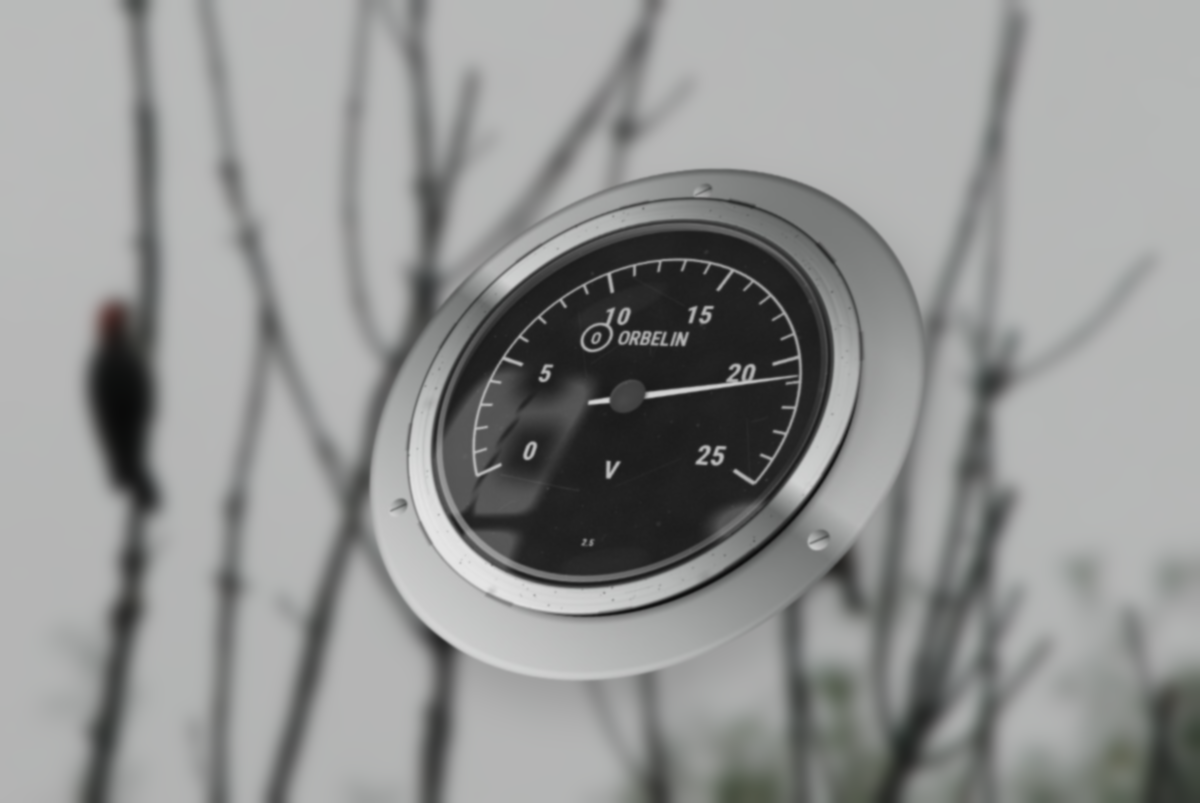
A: V 21
